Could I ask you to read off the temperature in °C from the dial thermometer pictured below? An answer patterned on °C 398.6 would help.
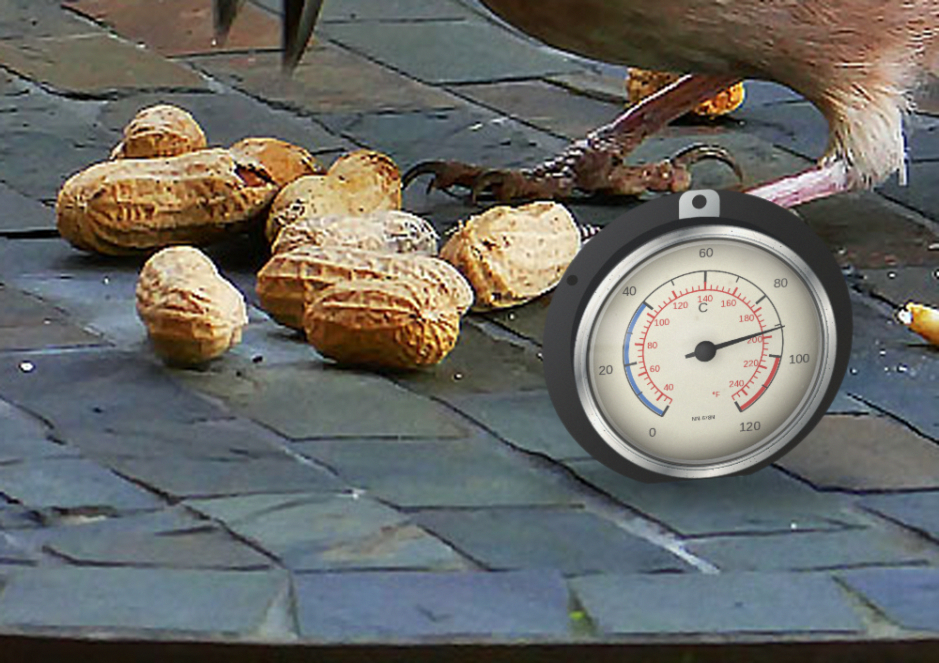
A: °C 90
